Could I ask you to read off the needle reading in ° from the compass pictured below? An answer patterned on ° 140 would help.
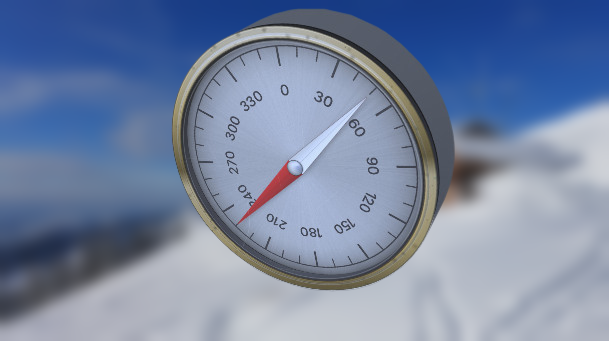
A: ° 230
